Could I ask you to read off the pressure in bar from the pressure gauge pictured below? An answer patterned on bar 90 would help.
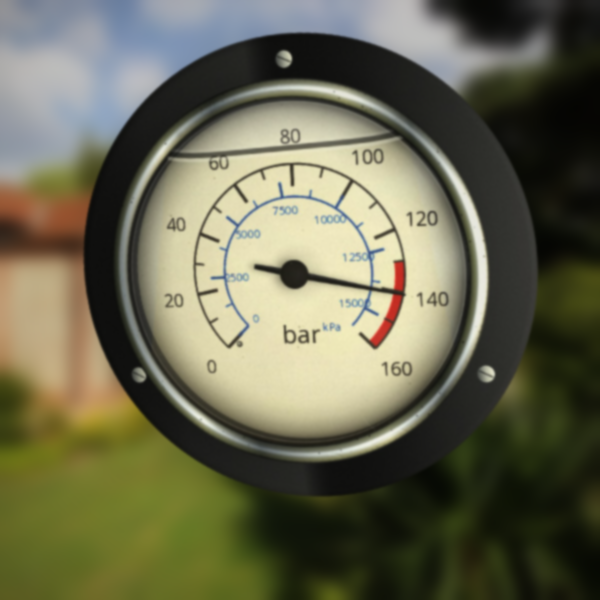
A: bar 140
